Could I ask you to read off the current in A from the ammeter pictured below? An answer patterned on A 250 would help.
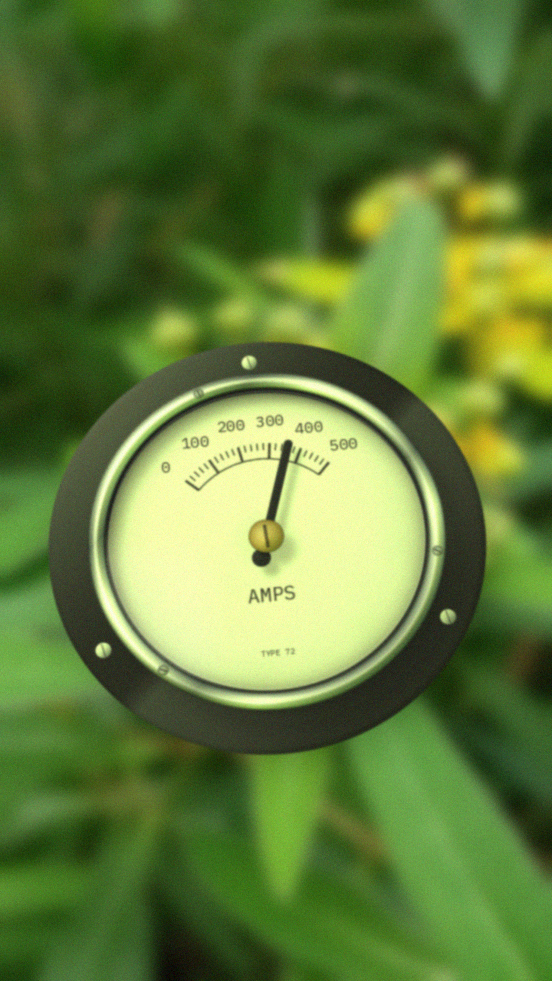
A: A 360
